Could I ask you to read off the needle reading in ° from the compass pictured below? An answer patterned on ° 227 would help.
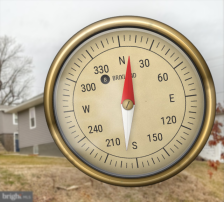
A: ° 10
